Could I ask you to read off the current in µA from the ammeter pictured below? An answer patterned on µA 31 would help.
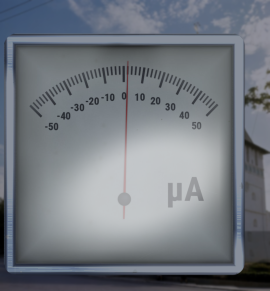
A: µA 2
